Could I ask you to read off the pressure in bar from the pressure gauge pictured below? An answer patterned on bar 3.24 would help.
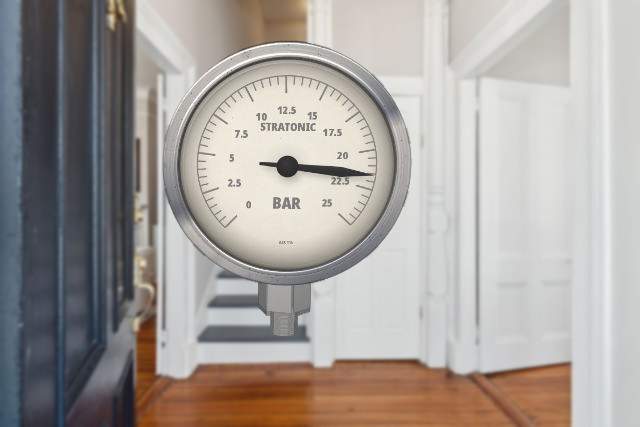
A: bar 21.5
